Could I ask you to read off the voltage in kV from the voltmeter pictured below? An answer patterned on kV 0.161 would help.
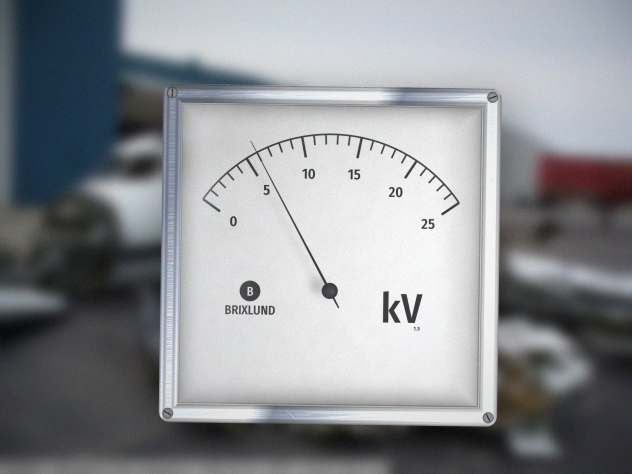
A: kV 6
